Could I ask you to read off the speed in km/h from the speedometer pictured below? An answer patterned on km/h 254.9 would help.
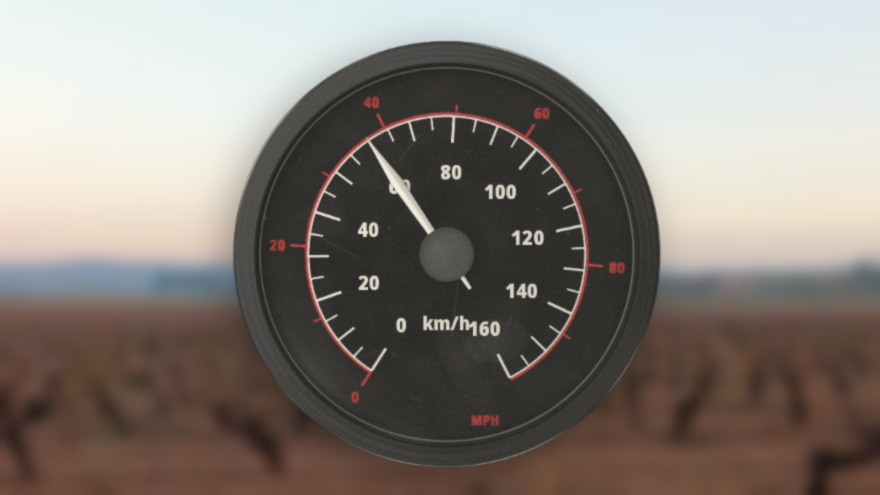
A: km/h 60
